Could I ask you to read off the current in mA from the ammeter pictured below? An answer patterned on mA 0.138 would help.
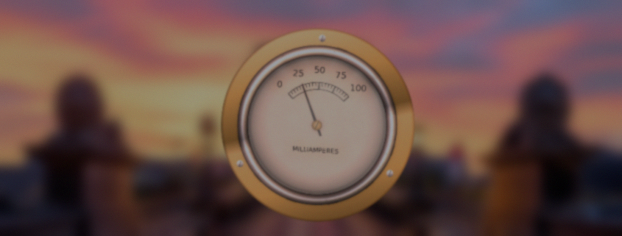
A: mA 25
